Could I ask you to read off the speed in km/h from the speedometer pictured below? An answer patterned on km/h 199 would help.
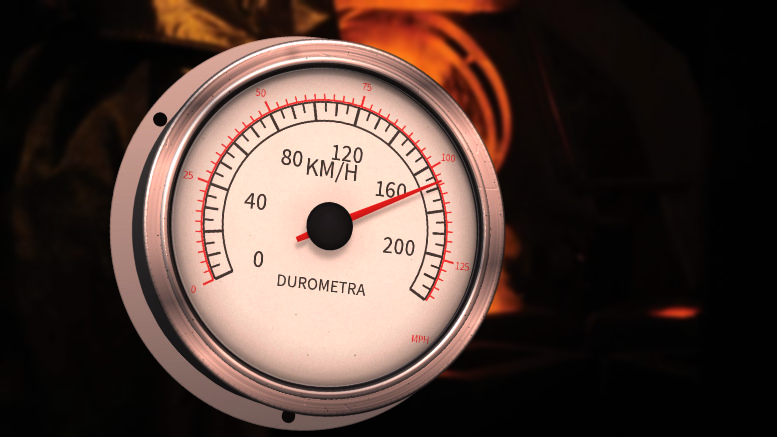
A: km/h 167.5
